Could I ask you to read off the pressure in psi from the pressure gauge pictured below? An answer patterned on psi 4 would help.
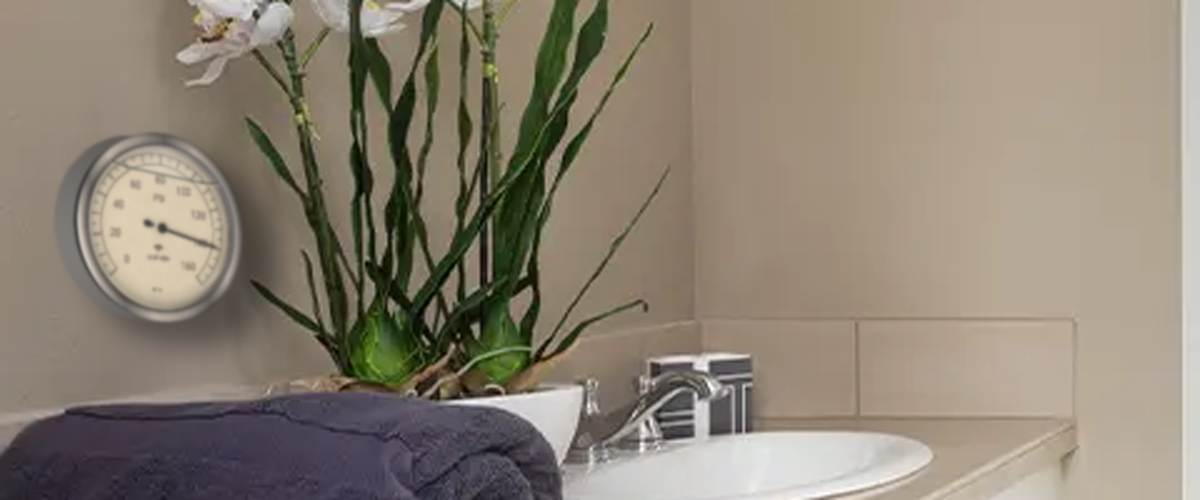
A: psi 140
